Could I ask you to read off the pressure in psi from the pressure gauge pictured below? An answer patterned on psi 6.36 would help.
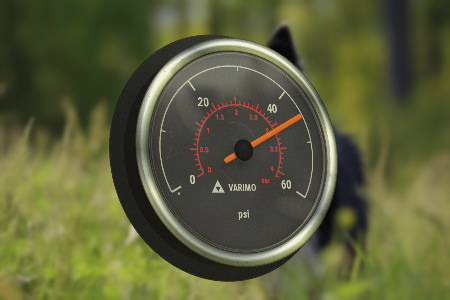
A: psi 45
